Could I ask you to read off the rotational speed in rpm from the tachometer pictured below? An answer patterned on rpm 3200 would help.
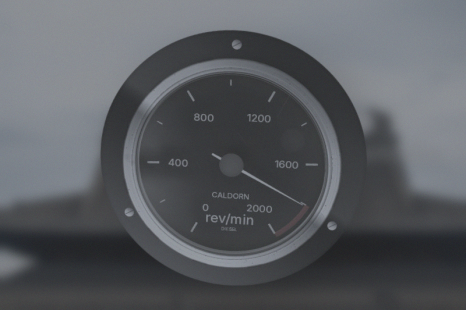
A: rpm 1800
